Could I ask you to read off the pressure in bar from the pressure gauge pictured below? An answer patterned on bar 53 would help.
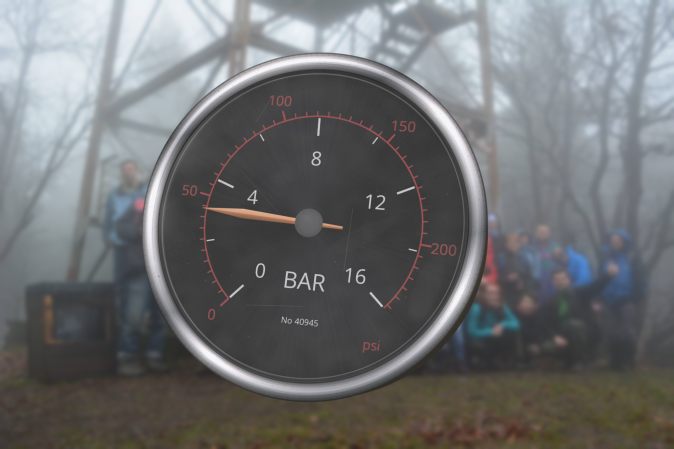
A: bar 3
